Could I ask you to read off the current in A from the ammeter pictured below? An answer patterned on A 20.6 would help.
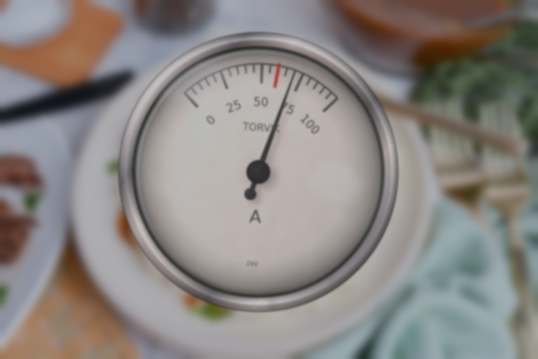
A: A 70
